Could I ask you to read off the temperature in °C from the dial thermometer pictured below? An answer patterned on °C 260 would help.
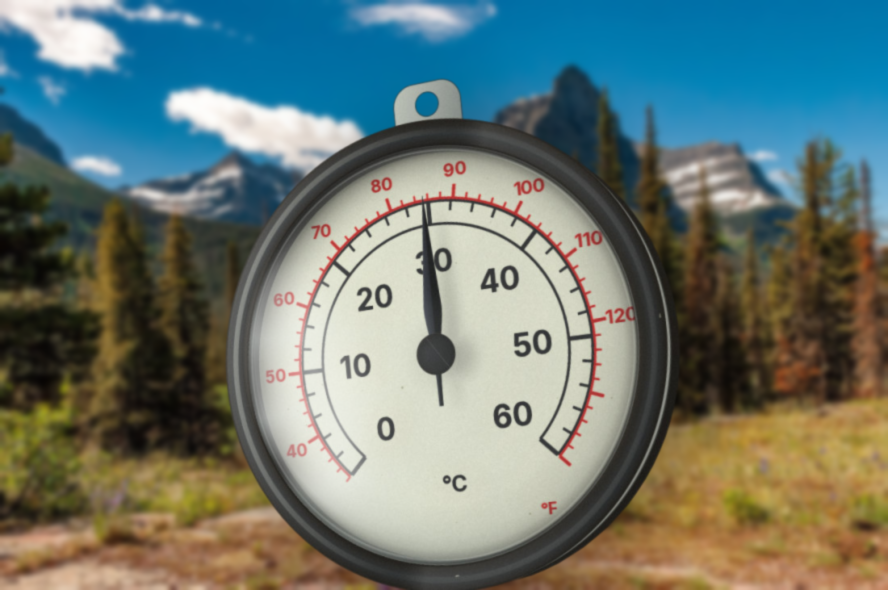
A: °C 30
